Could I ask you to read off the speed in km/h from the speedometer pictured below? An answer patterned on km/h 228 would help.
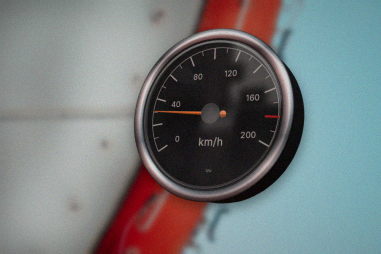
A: km/h 30
